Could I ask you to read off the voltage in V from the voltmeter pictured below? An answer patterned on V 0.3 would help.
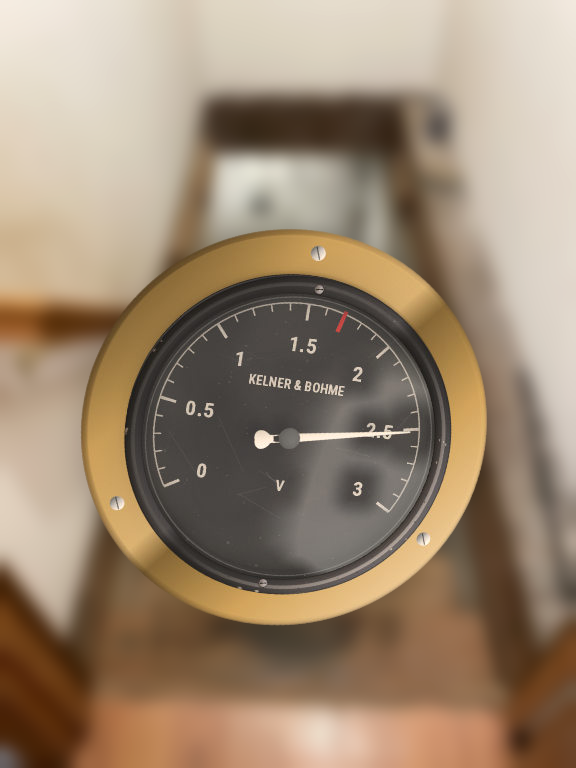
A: V 2.5
